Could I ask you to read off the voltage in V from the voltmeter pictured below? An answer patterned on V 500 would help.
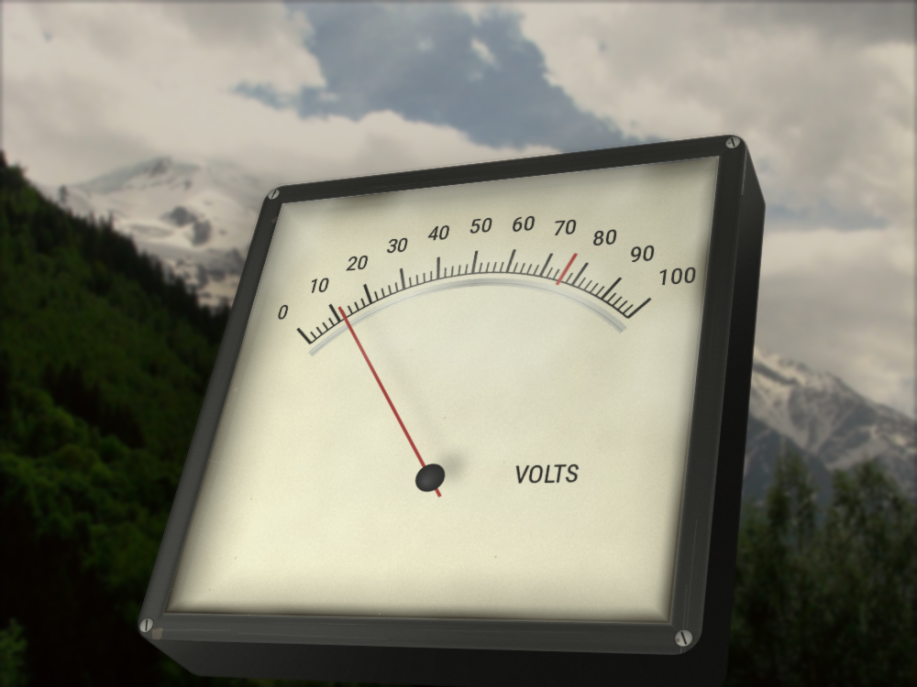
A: V 12
